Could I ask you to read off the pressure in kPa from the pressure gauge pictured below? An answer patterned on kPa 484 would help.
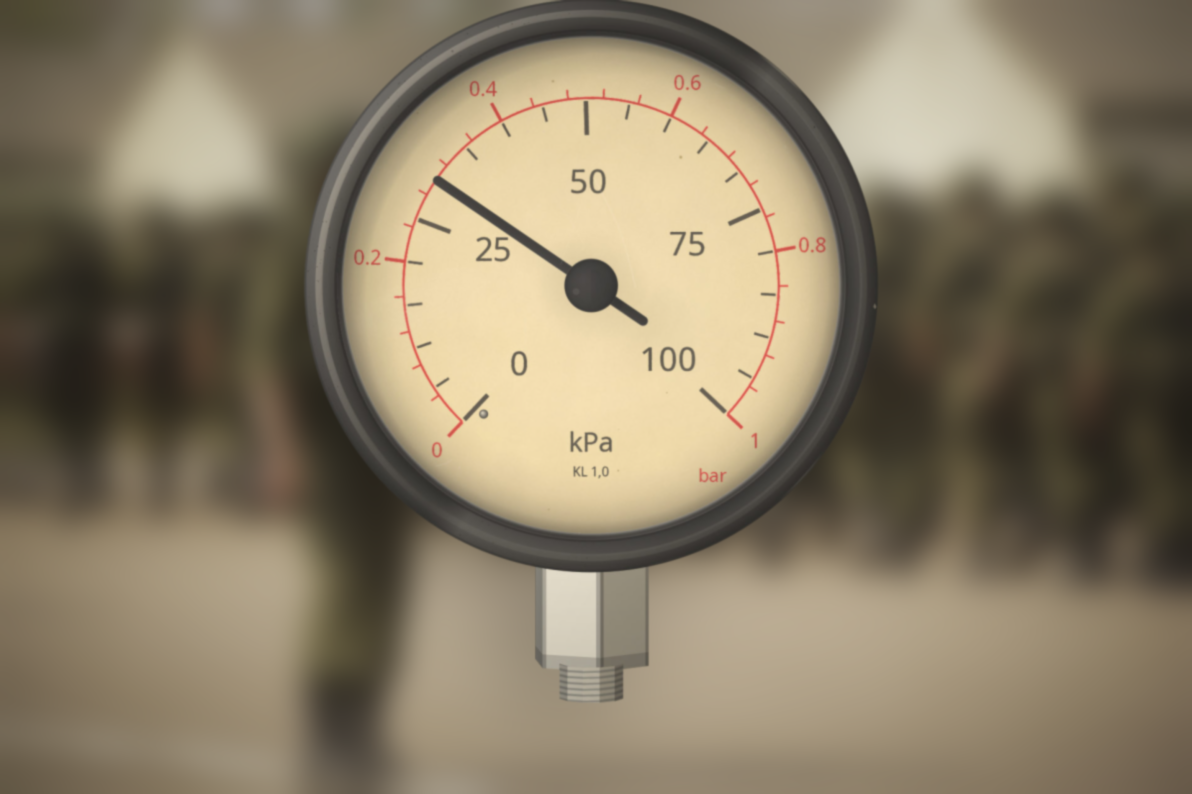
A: kPa 30
